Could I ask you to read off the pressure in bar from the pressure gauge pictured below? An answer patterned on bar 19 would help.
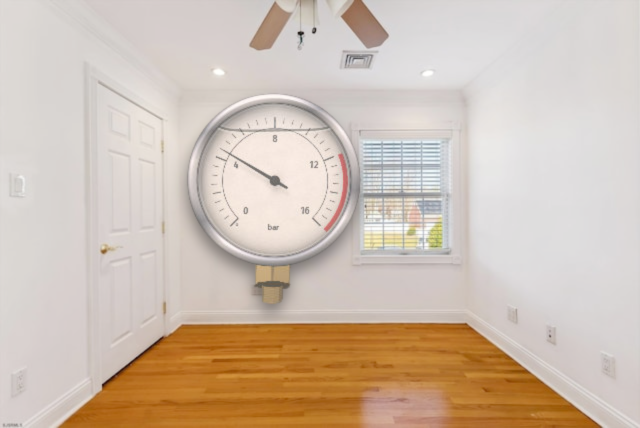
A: bar 4.5
